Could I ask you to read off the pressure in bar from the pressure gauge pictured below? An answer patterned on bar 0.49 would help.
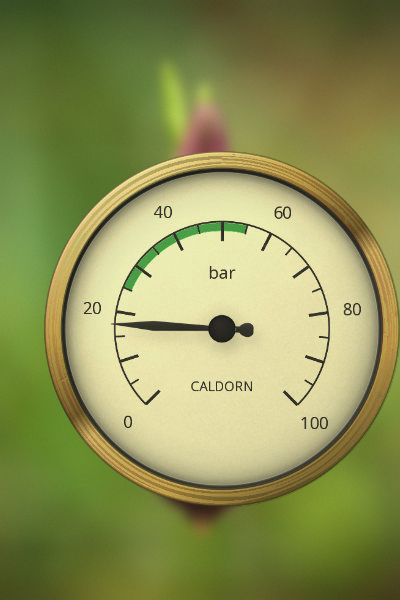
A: bar 17.5
